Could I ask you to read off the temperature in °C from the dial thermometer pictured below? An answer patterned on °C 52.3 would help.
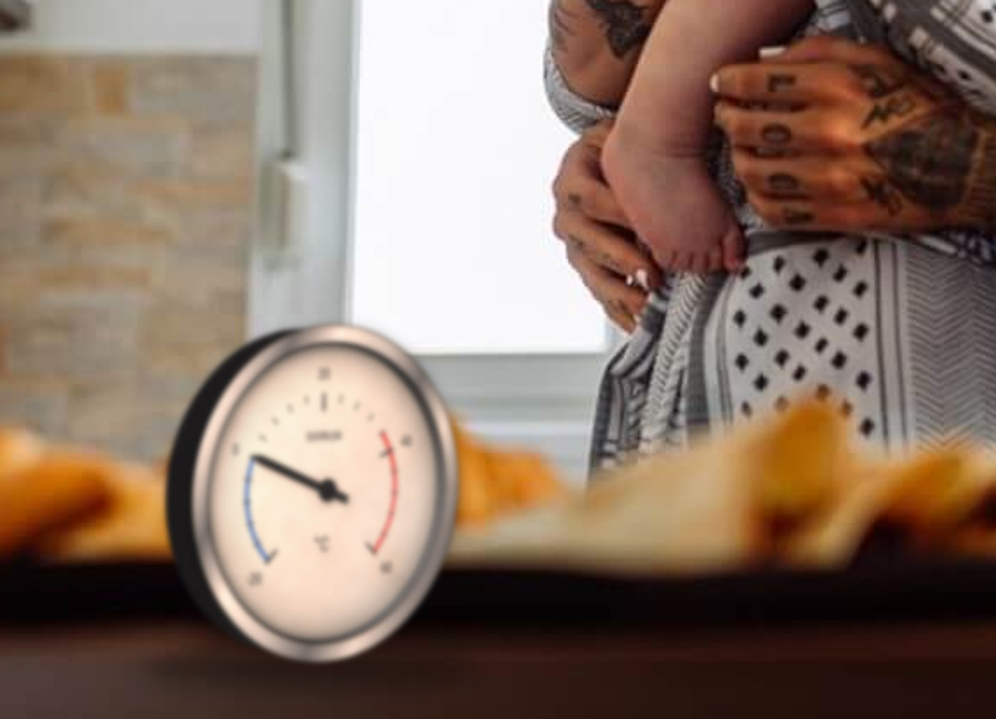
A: °C 0
